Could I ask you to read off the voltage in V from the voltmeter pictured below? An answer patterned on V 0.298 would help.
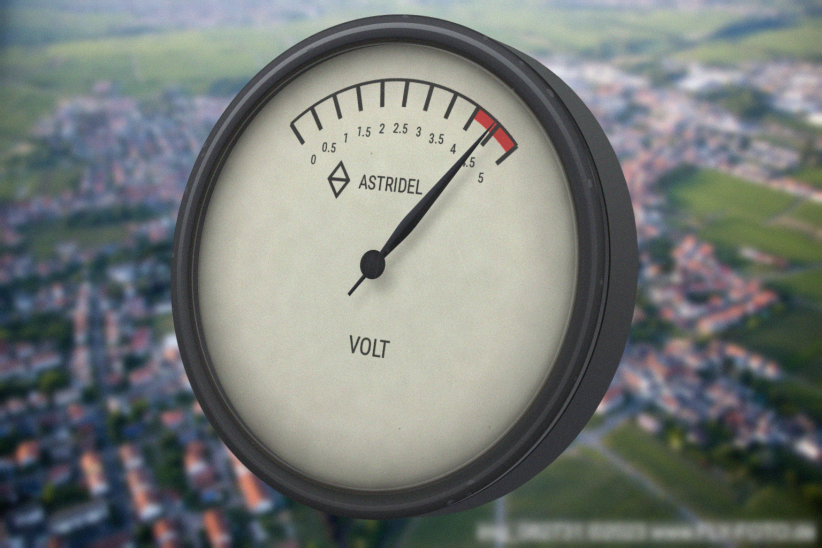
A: V 4.5
